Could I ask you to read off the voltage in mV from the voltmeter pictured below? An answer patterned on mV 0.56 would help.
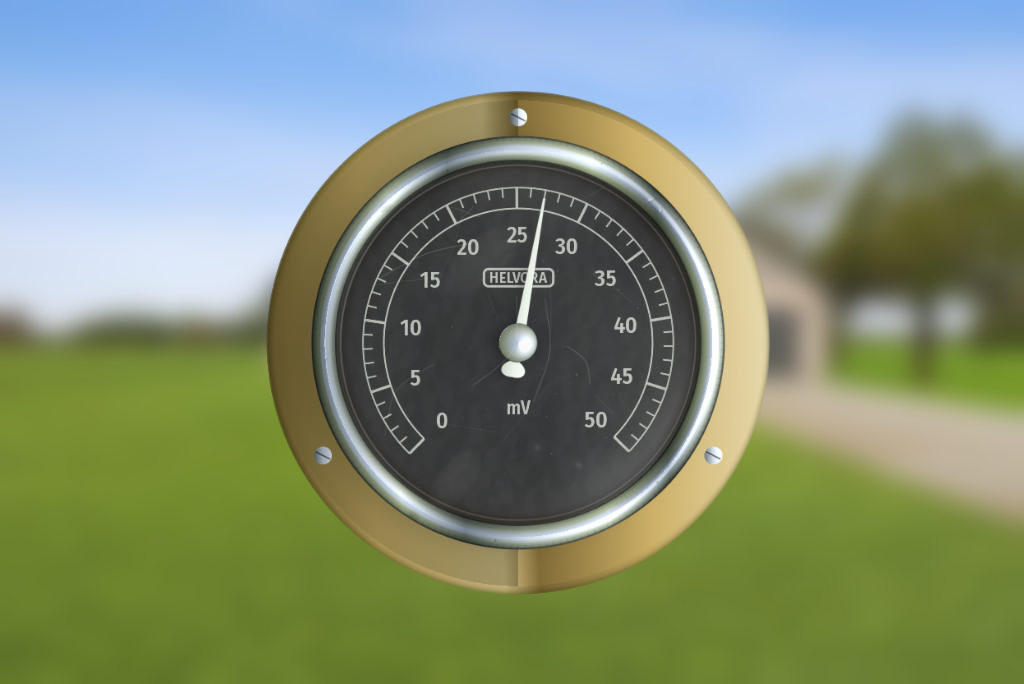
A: mV 27
